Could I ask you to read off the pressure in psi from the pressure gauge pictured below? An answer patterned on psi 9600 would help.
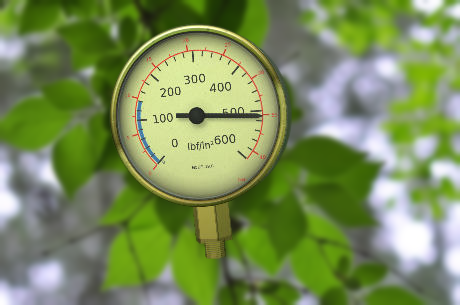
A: psi 510
